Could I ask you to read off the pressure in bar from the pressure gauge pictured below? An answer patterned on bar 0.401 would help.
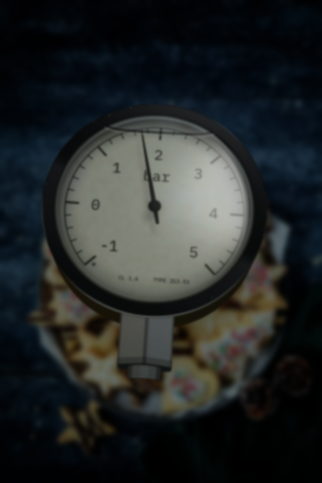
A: bar 1.7
